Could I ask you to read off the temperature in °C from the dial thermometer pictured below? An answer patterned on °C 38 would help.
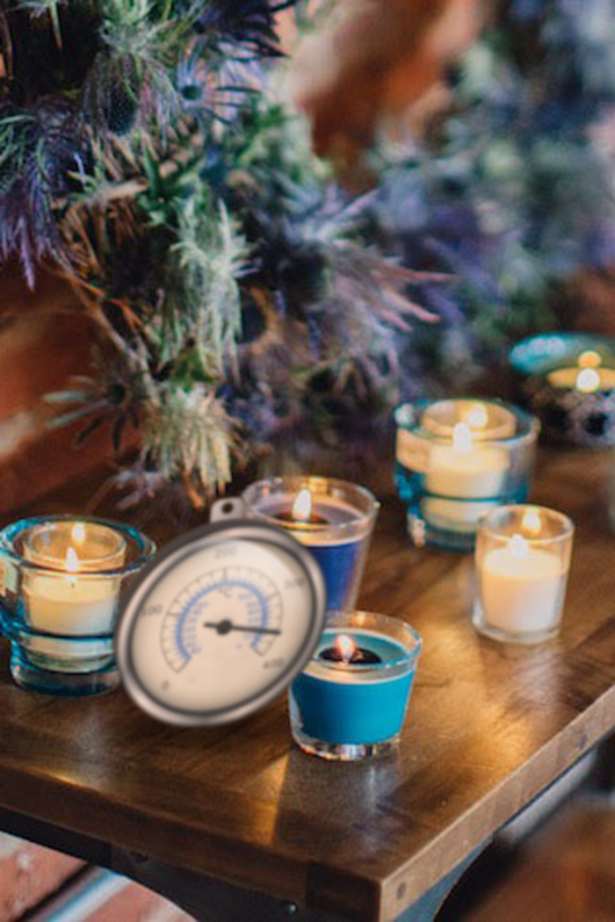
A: °C 360
